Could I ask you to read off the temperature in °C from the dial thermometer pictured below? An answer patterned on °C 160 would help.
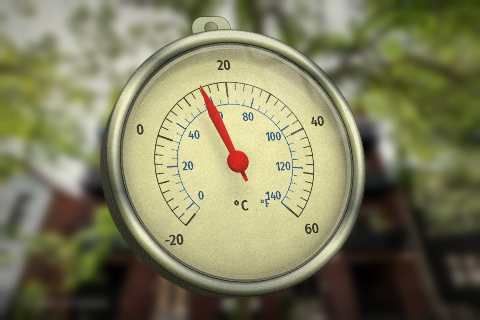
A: °C 14
